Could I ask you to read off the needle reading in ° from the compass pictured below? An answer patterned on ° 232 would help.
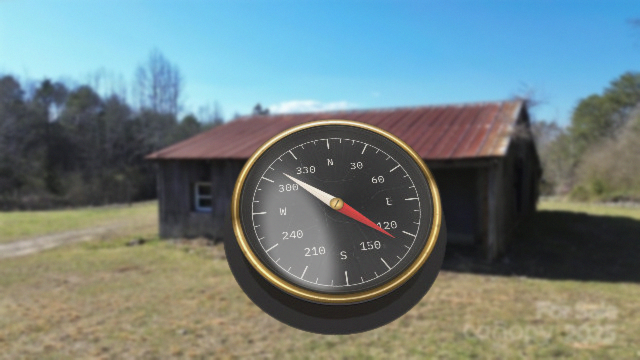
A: ° 130
